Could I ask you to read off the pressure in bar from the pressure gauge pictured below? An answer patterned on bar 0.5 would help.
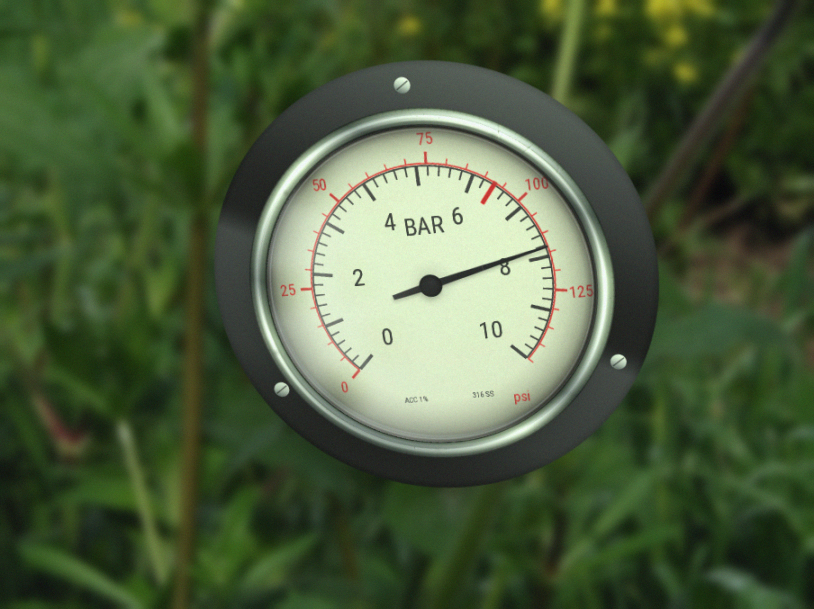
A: bar 7.8
